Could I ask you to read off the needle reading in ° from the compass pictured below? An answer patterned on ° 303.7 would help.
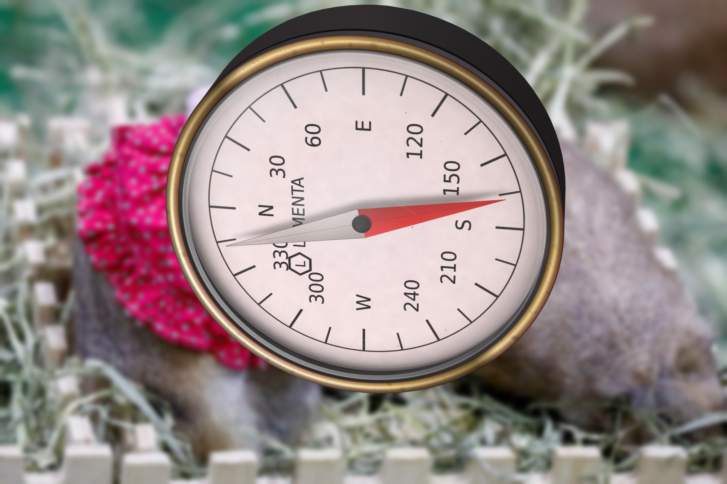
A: ° 165
